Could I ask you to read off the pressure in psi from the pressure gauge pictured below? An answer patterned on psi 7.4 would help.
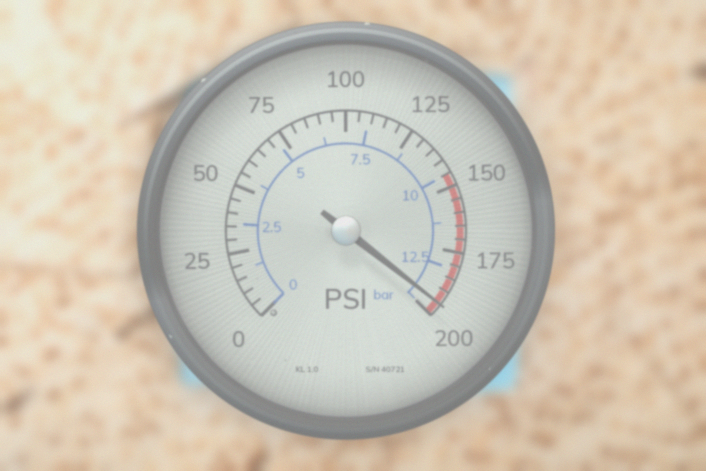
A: psi 195
